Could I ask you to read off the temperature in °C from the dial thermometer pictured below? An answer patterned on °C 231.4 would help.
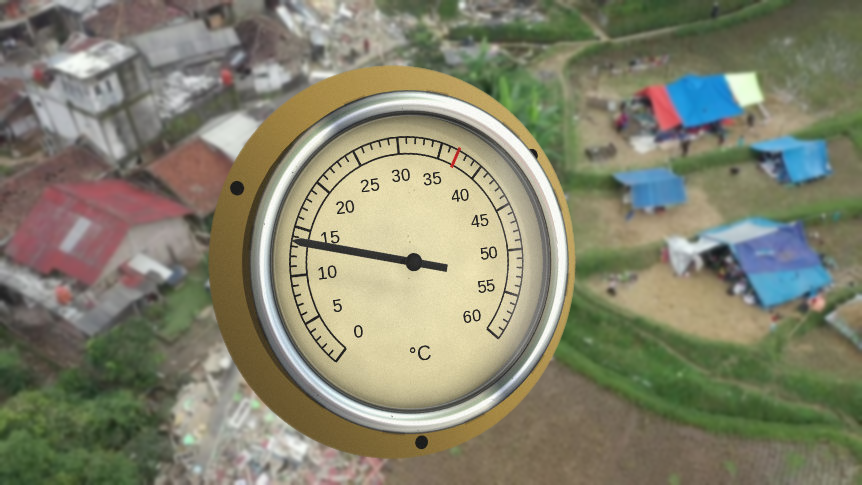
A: °C 13.5
